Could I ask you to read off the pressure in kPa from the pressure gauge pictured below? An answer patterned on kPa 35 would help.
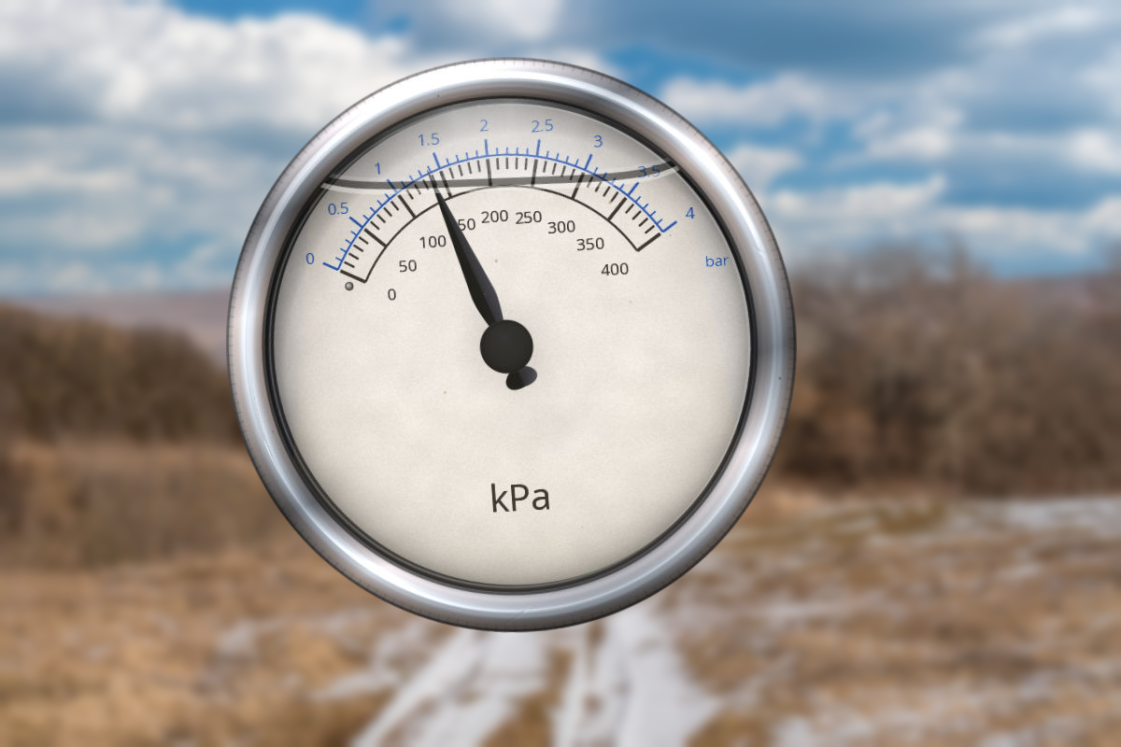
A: kPa 140
